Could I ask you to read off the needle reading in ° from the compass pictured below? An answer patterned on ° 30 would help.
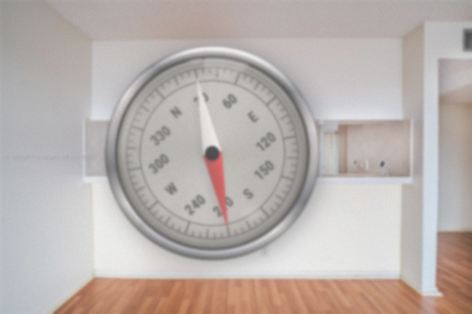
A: ° 210
